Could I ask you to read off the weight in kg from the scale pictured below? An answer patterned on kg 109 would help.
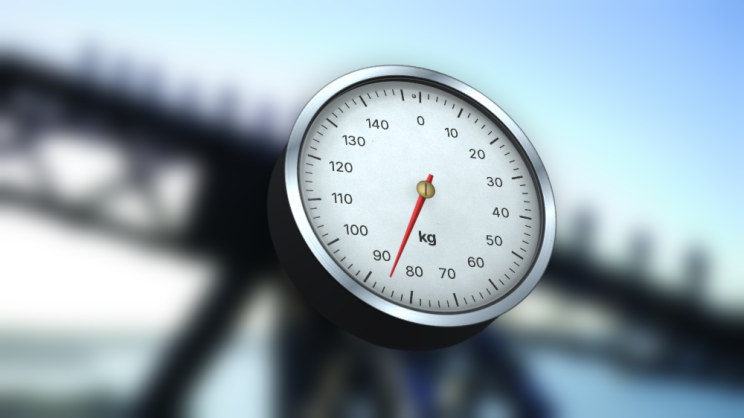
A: kg 86
